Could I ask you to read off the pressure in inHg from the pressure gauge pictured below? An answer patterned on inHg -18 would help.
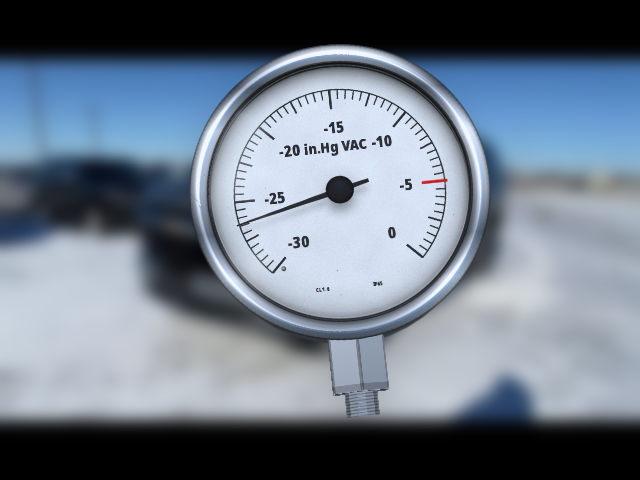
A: inHg -26.5
